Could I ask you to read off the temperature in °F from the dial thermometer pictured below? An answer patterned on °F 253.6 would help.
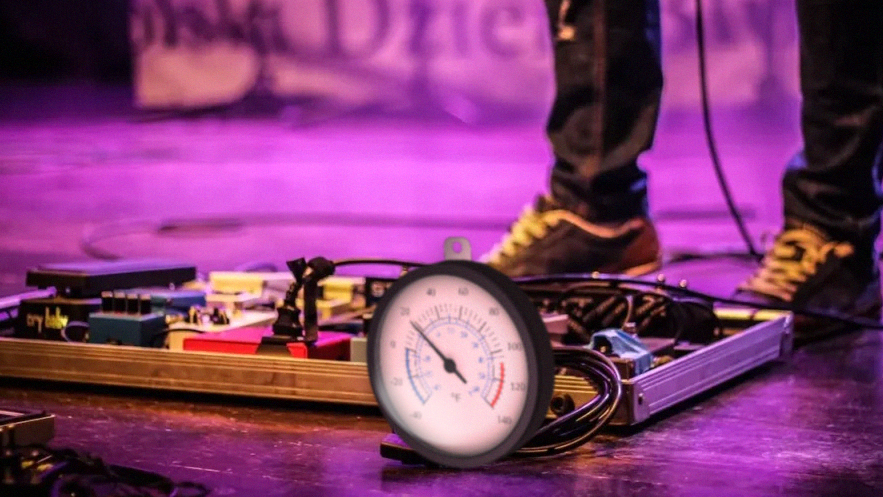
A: °F 20
